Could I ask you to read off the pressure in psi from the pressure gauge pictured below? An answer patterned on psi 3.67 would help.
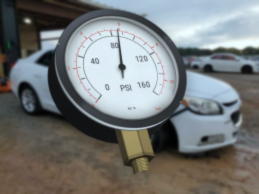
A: psi 85
